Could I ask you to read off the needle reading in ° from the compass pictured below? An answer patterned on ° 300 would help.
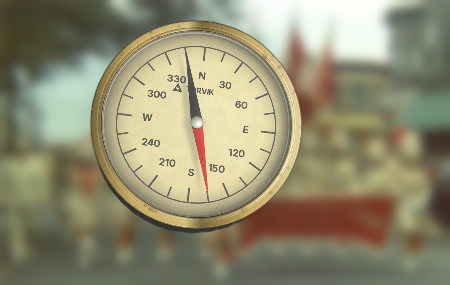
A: ° 165
